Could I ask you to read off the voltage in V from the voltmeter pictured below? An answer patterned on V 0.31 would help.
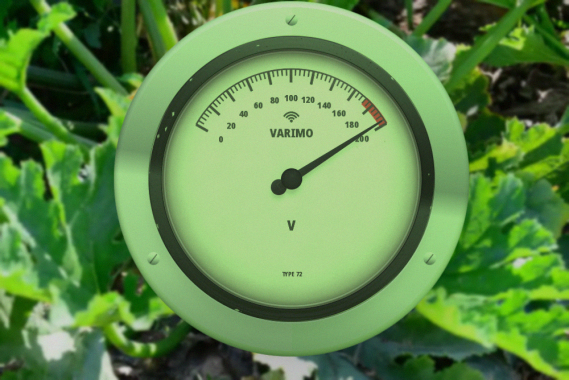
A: V 196
